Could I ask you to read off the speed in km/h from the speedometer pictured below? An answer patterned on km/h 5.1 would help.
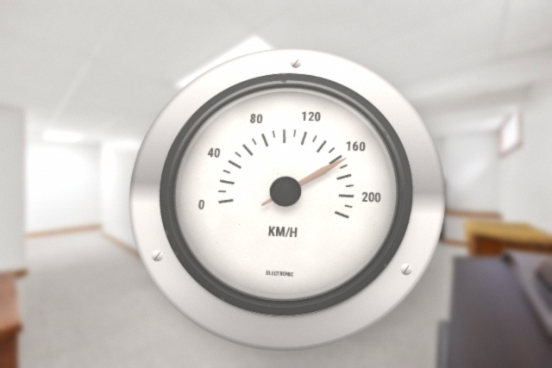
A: km/h 165
